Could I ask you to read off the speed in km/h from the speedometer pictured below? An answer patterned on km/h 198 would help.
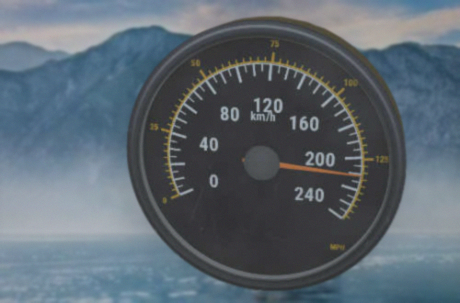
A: km/h 210
